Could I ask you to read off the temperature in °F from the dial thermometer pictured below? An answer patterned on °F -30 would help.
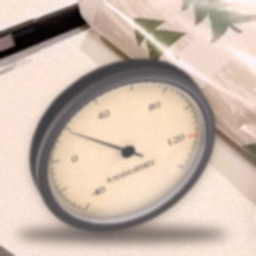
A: °F 20
